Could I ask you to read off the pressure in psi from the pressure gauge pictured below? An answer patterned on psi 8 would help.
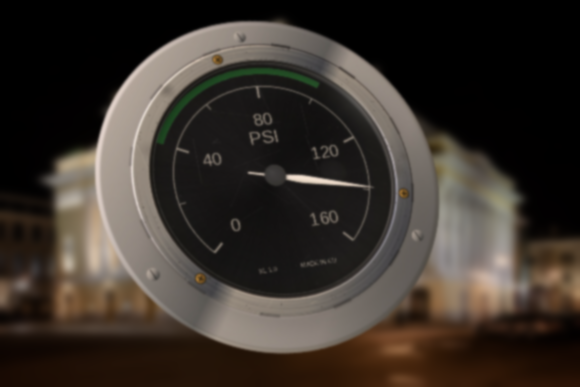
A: psi 140
